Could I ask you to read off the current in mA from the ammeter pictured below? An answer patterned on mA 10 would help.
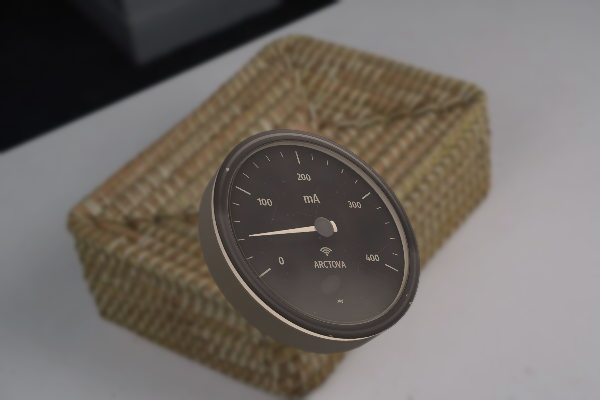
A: mA 40
